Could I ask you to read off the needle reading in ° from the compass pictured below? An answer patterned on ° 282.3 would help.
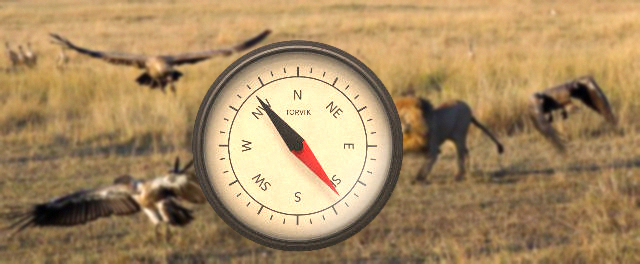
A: ° 140
